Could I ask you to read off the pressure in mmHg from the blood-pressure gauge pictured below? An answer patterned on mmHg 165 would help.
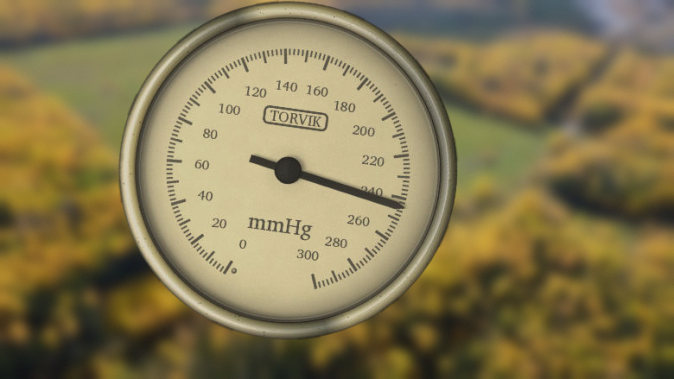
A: mmHg 244
